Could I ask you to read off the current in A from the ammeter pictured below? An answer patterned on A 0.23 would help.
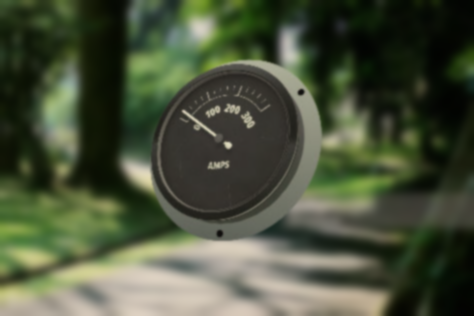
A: A 20
